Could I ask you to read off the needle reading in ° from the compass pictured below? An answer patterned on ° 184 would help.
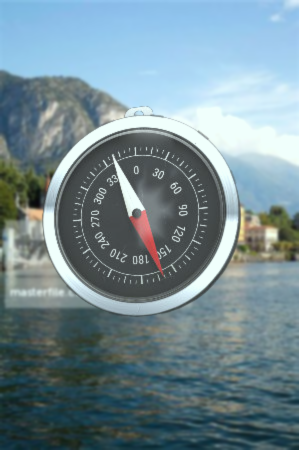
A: ° 160
